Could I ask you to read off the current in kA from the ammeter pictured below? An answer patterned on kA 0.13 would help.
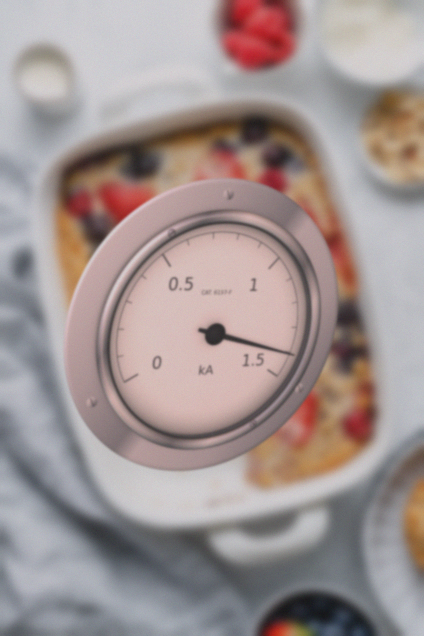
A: kA 1.4
